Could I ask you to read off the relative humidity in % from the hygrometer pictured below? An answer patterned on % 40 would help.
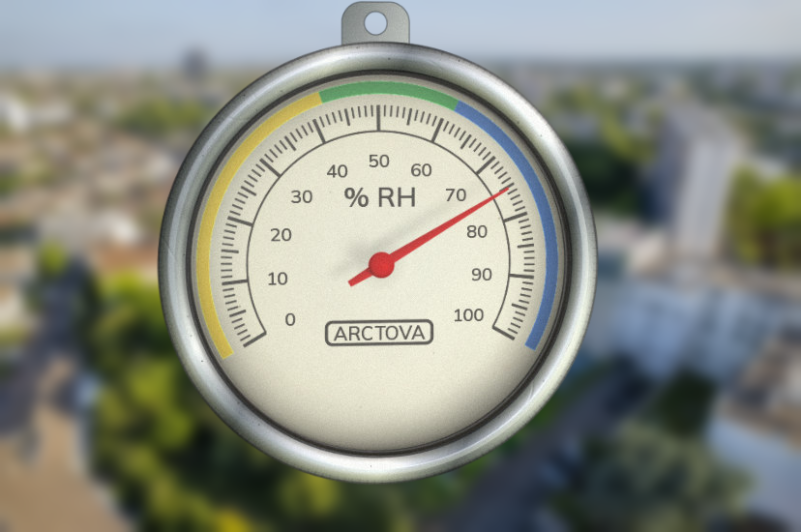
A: % 75
